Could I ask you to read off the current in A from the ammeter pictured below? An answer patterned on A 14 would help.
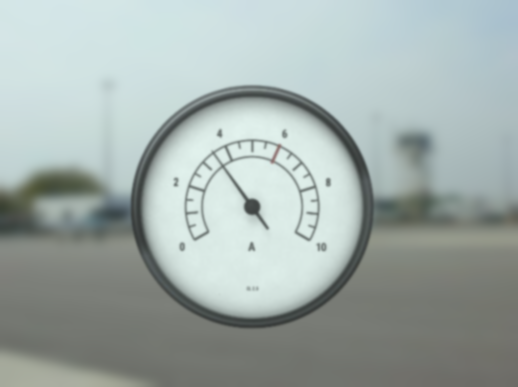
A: A 3.5
